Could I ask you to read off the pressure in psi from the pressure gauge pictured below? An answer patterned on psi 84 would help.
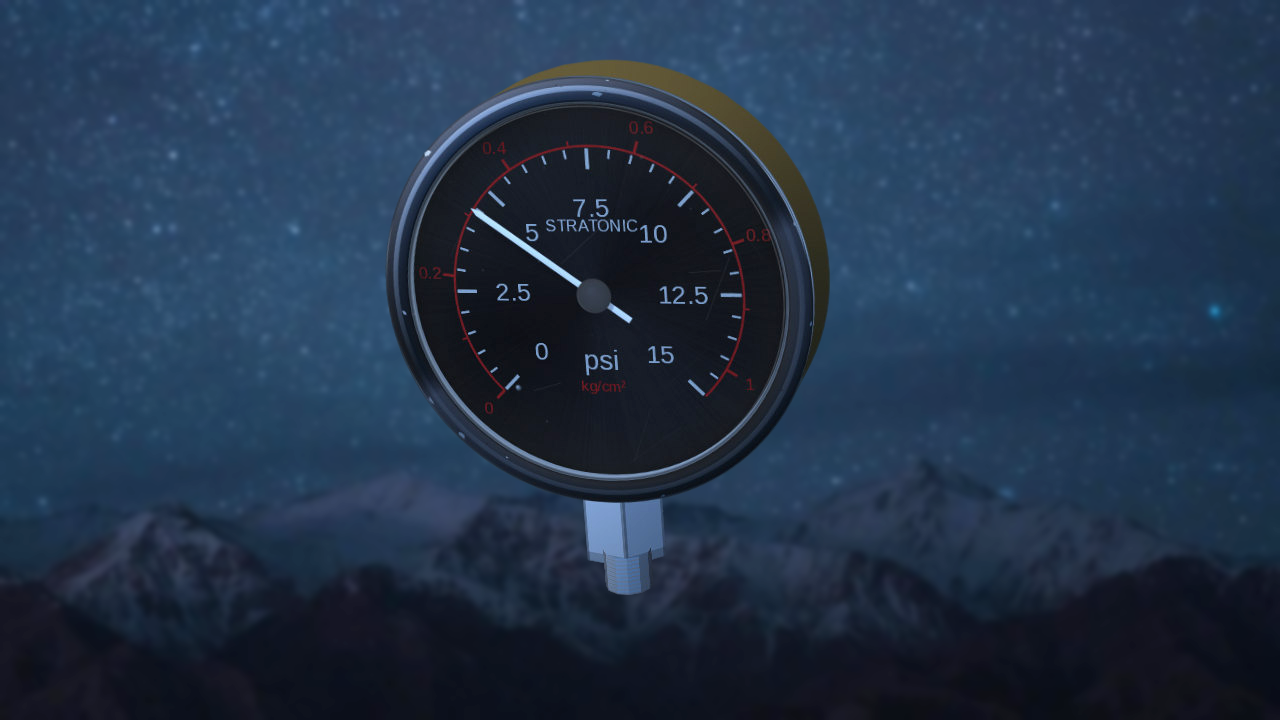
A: psi 4.5
